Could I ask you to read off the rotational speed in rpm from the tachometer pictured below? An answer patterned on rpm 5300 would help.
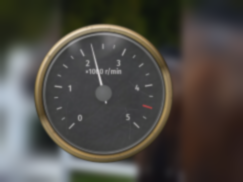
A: rpm 2250
